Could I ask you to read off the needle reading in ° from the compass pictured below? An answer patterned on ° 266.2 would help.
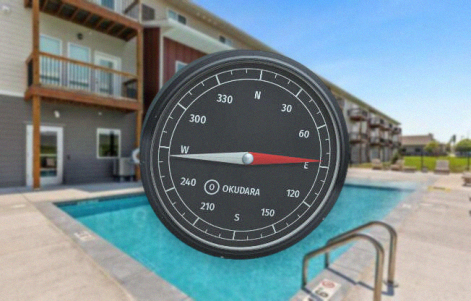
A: ° 85
